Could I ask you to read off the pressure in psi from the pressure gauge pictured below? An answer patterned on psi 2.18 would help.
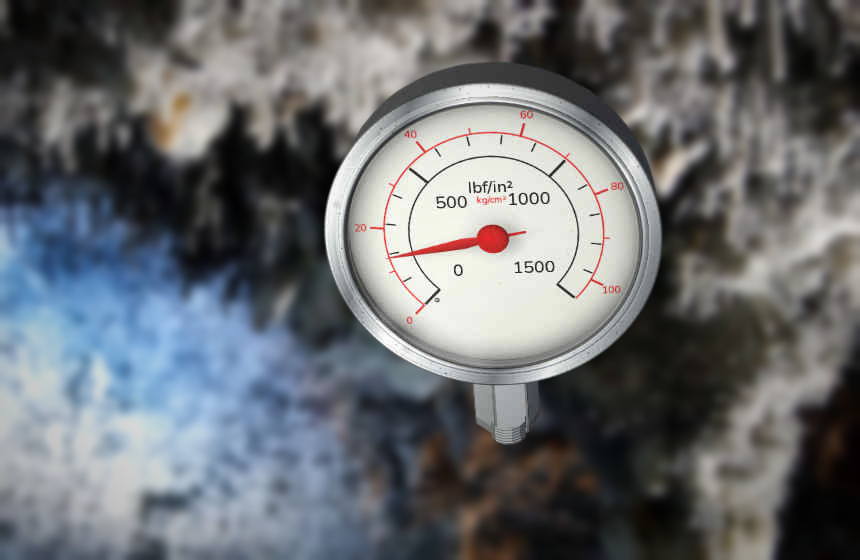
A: psi 200
